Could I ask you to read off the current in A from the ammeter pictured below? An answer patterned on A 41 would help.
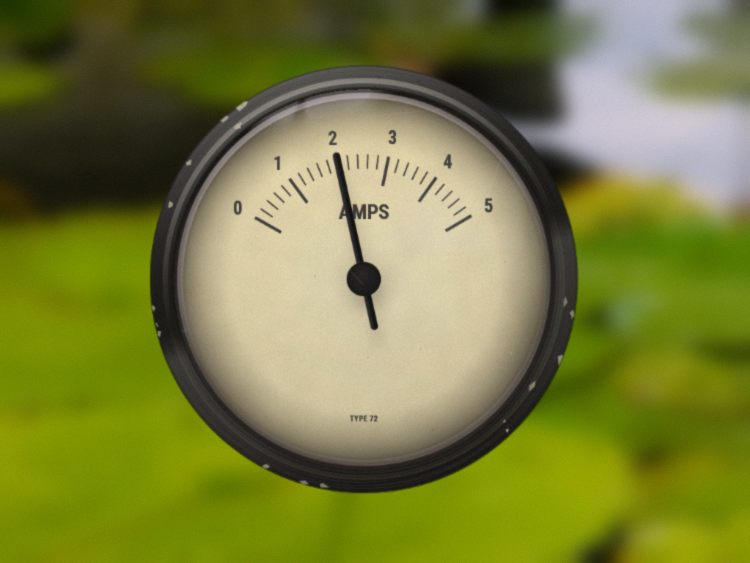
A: A 2
